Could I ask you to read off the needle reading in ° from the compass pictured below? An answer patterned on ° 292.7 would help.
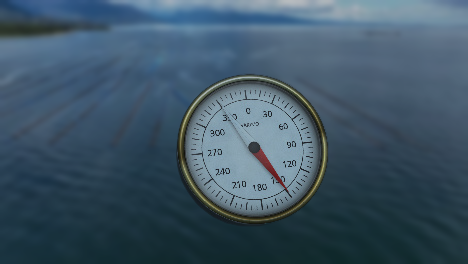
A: ° 150
